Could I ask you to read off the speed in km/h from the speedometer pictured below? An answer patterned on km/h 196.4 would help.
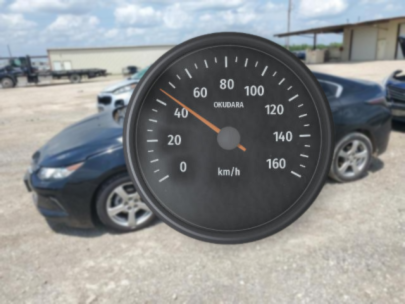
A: km/h 45
